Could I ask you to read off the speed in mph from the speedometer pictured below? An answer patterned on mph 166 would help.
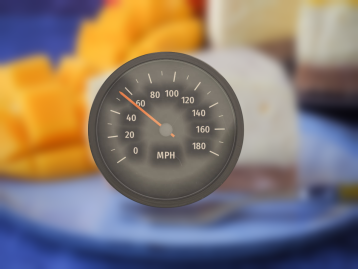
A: mph 55
